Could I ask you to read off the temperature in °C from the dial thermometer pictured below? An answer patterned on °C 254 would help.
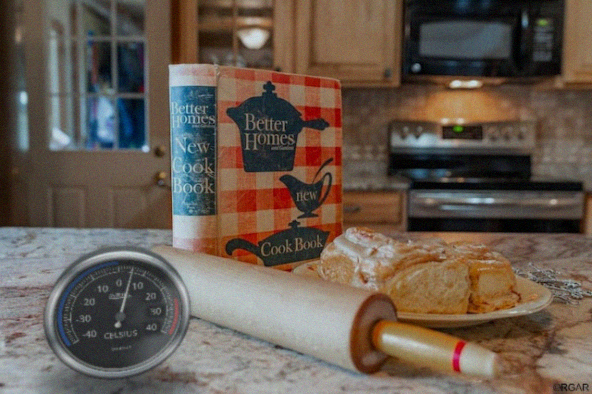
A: °C 5
